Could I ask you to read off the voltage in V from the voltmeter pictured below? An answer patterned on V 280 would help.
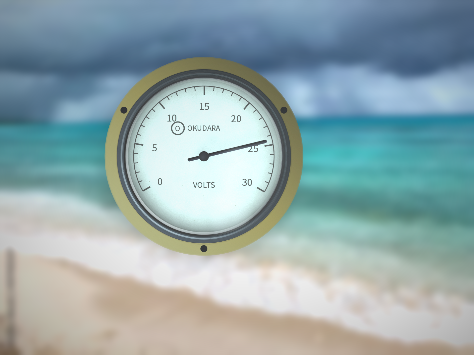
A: V 24.5
